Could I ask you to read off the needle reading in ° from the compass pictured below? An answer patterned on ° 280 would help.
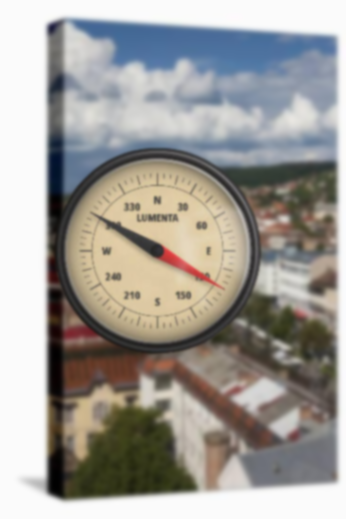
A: ° 120
